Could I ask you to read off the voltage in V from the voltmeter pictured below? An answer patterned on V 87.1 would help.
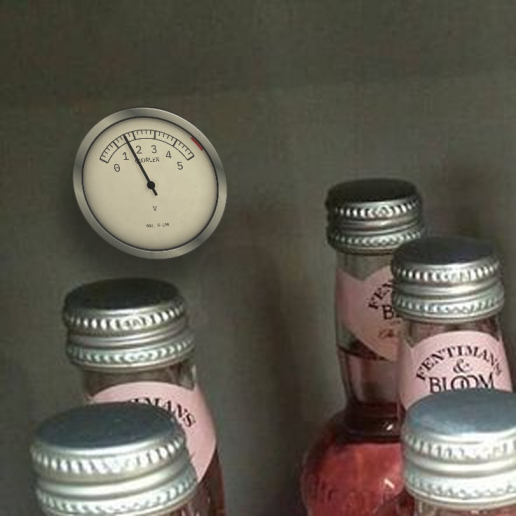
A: V 1.6
